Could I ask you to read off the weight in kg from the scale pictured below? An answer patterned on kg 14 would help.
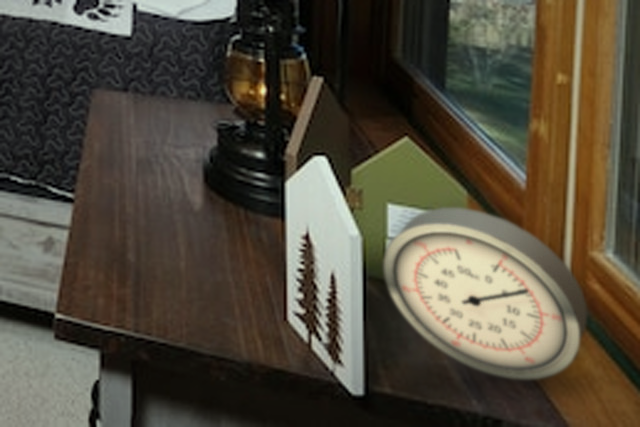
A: kg 5
